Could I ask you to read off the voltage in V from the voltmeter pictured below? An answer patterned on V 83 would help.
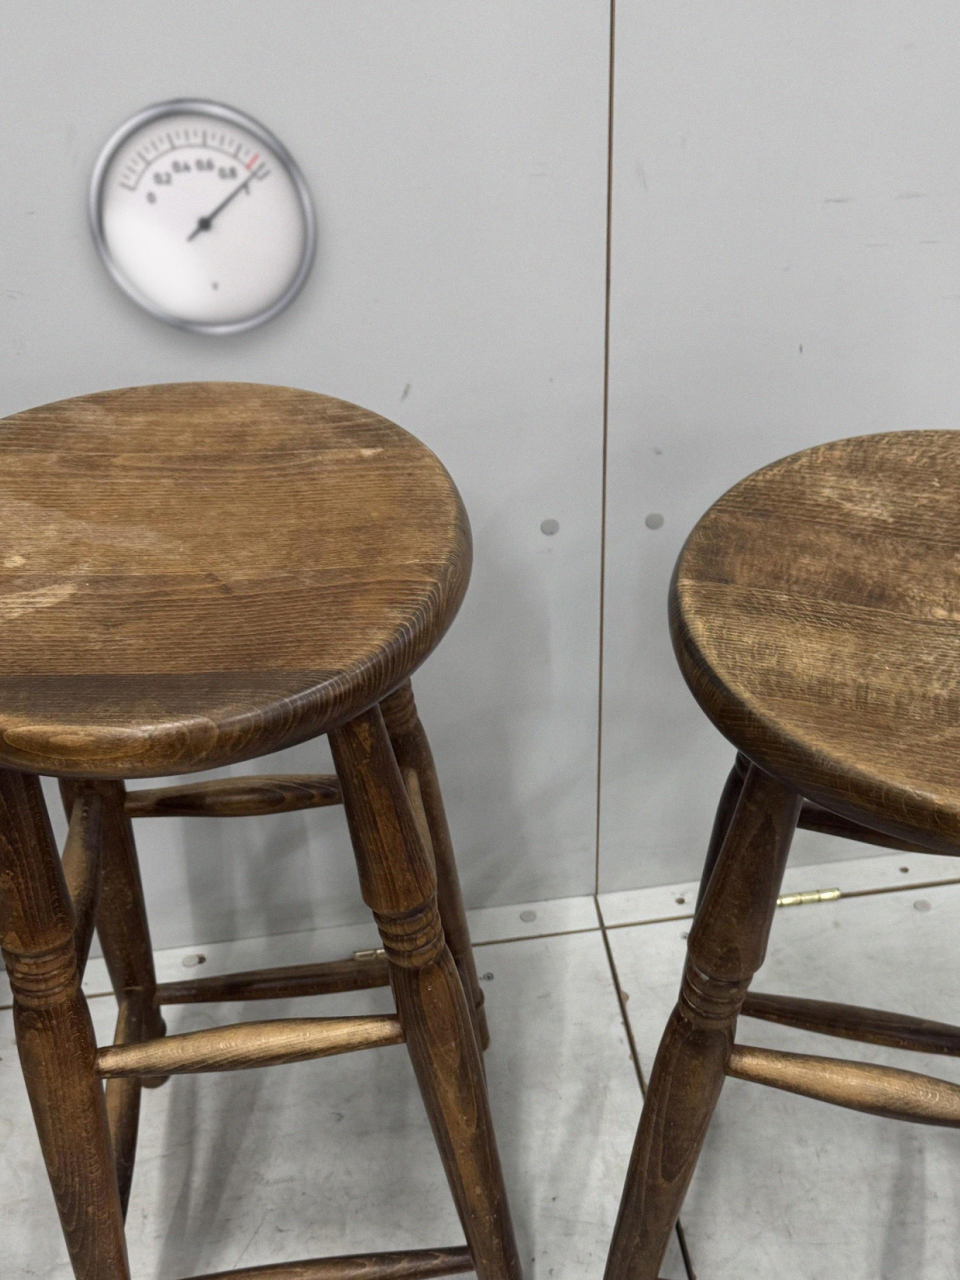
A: V 0.95
